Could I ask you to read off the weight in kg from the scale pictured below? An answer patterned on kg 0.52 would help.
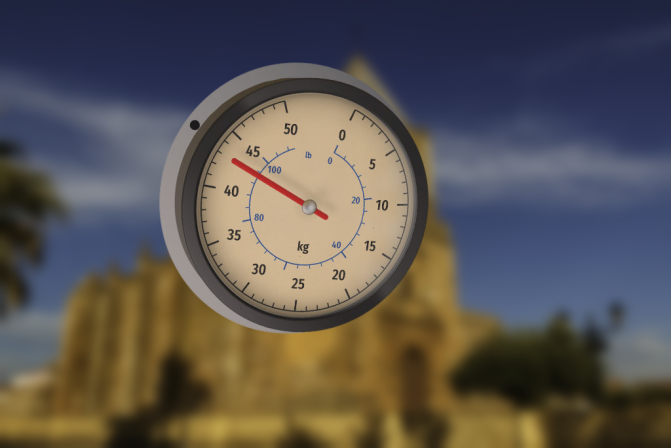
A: kg 43
